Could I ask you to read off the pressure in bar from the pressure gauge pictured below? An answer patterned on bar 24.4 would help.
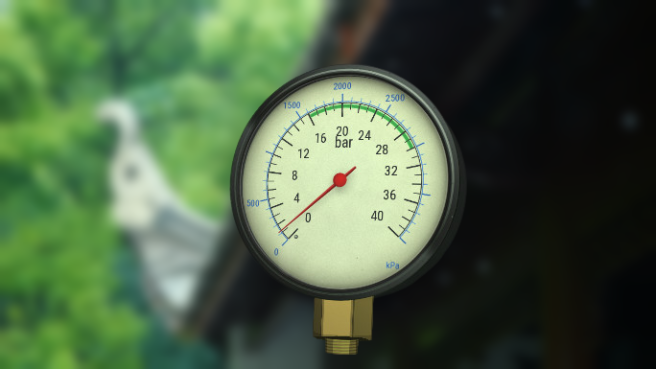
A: bar 1
